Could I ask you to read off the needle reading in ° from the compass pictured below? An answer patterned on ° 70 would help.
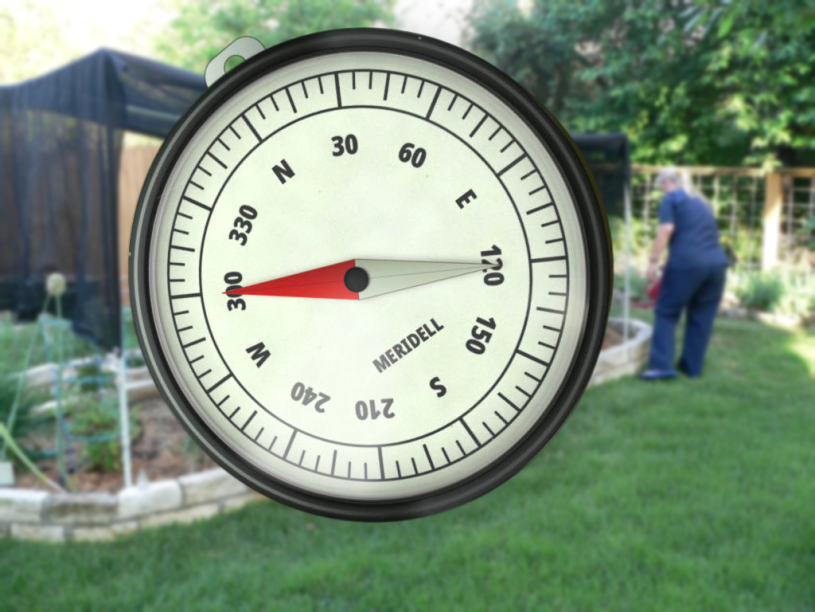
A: ° 300
